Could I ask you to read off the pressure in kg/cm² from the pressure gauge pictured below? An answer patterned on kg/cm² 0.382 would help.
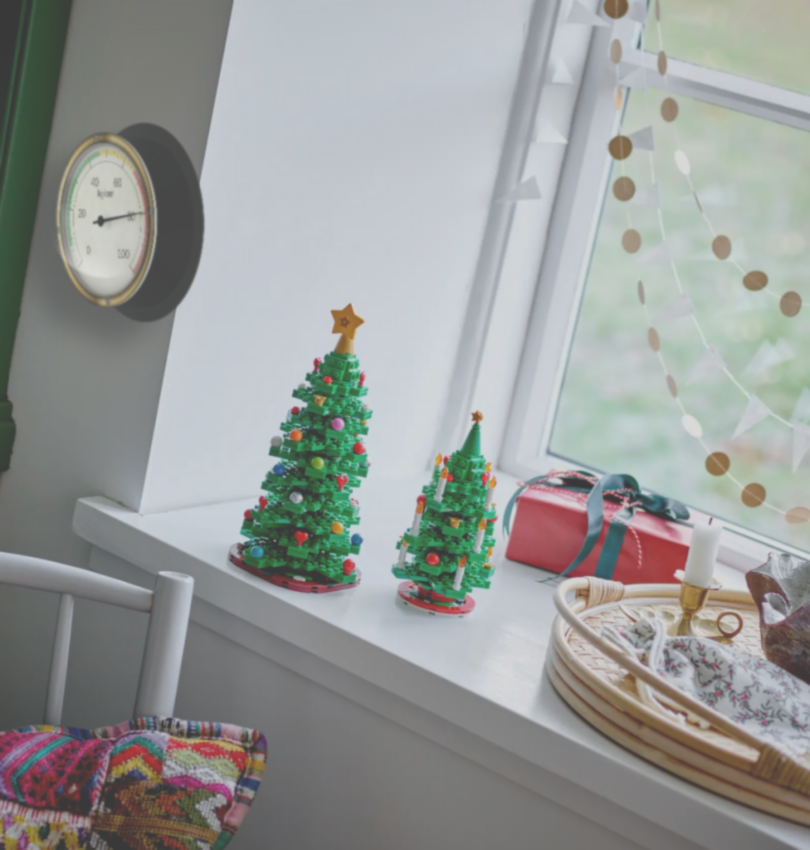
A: kg/cm² 80
